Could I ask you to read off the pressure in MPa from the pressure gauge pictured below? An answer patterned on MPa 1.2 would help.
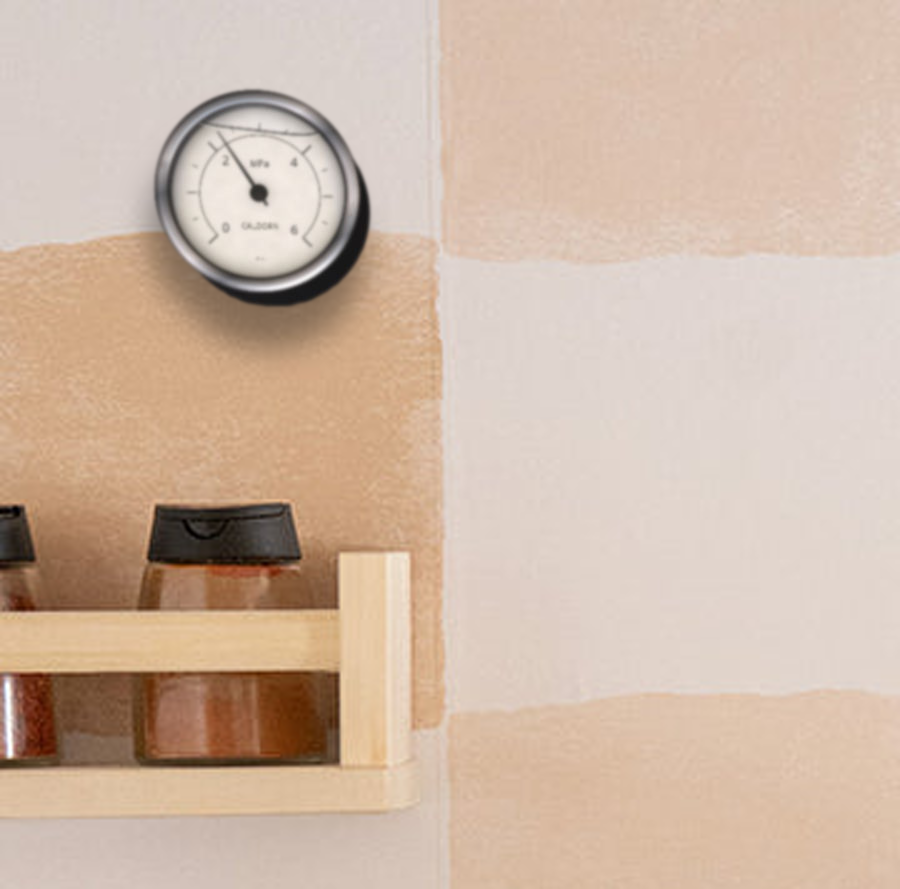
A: MPa 2.25
